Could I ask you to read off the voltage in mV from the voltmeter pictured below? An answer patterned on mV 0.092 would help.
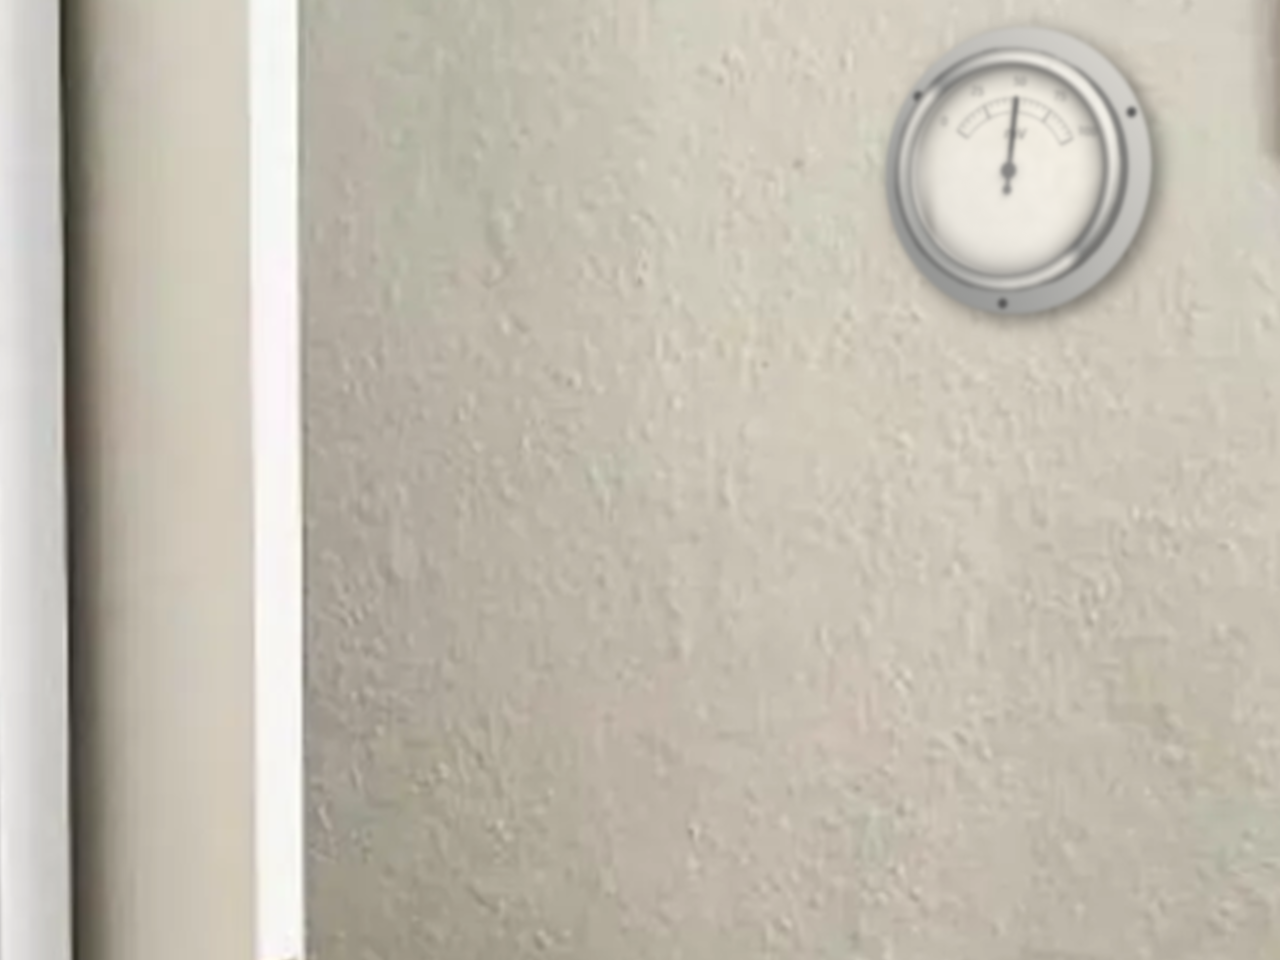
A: mV 50
